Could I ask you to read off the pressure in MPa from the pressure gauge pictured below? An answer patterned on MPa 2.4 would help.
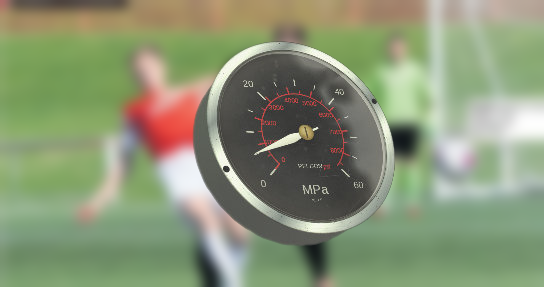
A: MPa 5
